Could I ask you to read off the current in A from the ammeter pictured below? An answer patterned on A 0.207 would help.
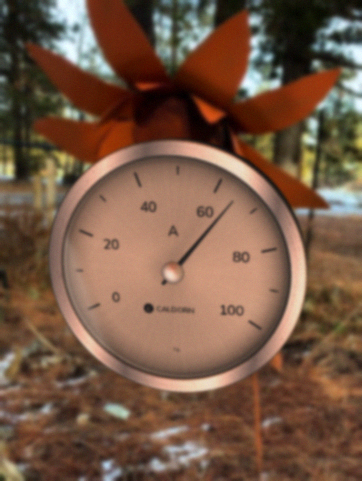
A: A 65
